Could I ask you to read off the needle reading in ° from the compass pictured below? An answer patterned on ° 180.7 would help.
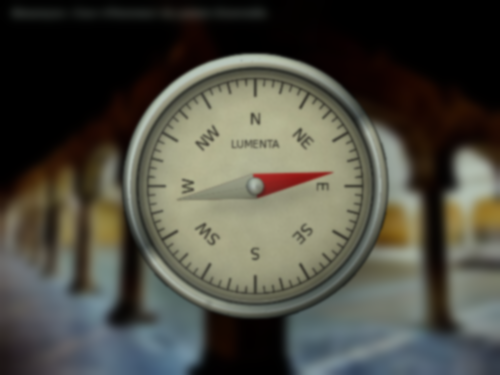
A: ° 80
